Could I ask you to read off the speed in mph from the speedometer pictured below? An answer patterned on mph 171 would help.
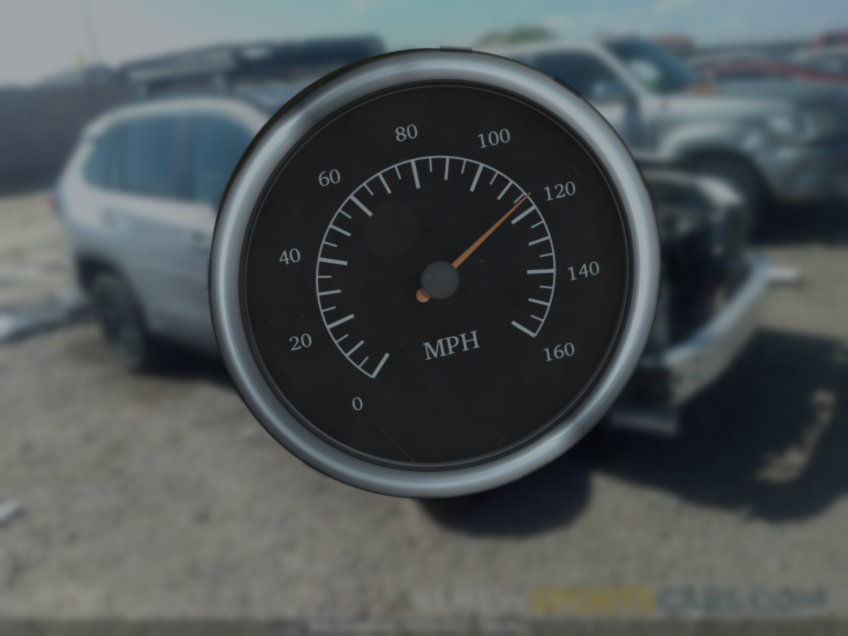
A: mph 115
